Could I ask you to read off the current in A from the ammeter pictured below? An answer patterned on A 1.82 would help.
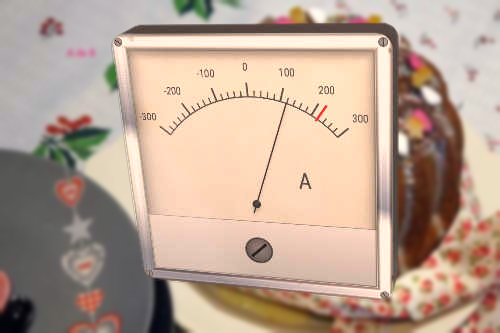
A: A 120
